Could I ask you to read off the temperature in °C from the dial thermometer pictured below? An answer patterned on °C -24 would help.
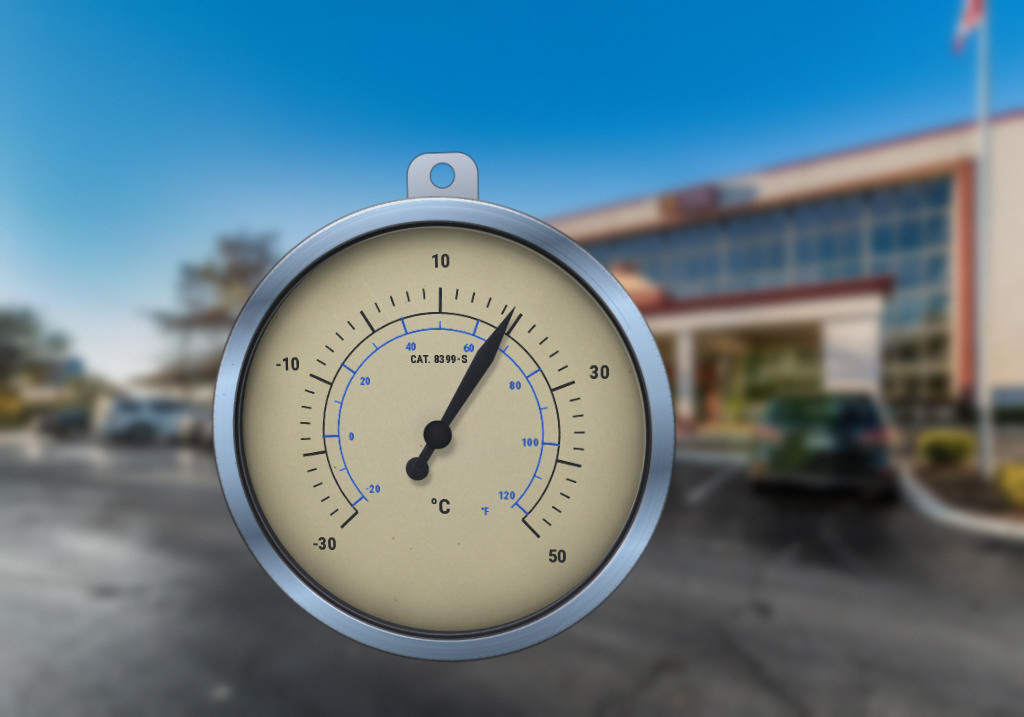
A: °C 19
